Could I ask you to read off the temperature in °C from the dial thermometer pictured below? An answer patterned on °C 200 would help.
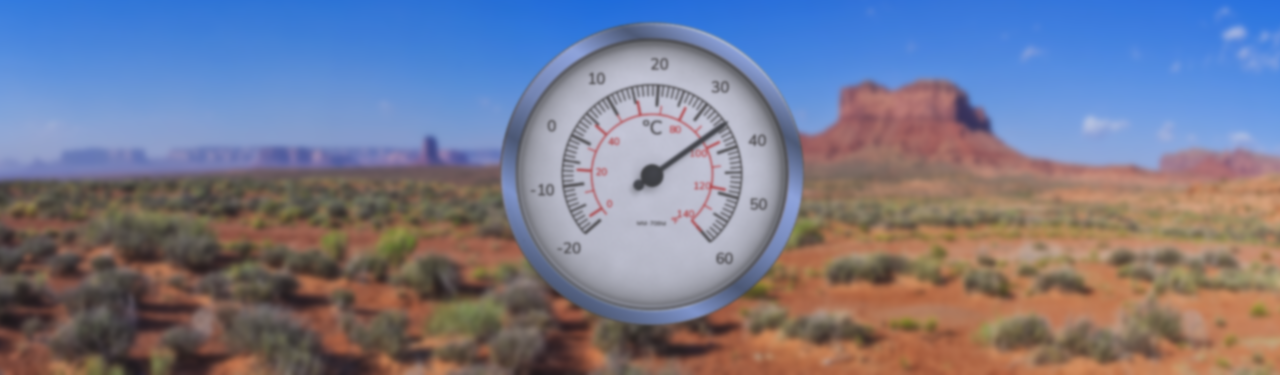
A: °C 35
